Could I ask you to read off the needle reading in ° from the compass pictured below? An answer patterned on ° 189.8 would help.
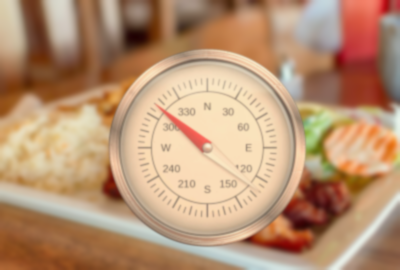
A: ° 310
